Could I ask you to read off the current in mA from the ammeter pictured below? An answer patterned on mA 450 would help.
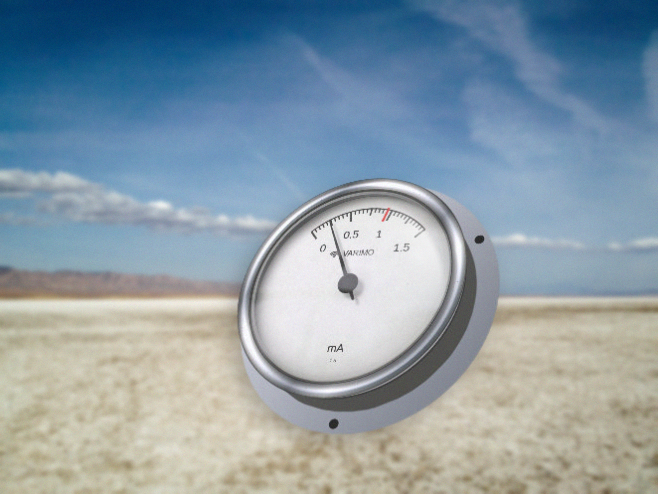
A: mA 0.25
